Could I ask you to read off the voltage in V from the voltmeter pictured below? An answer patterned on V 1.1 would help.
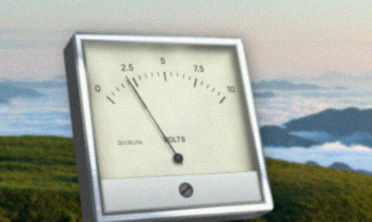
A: V 2
